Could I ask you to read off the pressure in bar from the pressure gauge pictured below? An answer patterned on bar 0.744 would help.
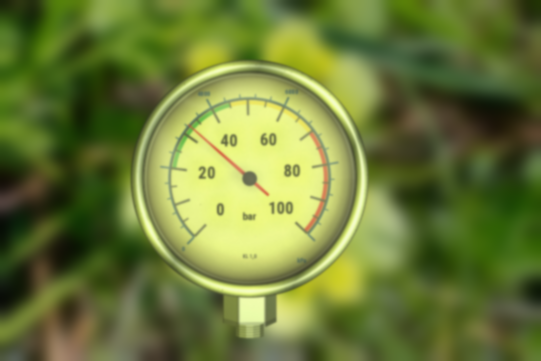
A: bar 32.5
